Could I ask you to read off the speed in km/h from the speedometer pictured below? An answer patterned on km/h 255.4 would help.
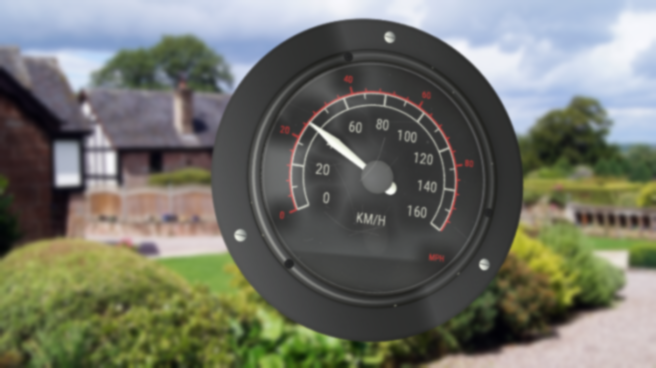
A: km/h 40
